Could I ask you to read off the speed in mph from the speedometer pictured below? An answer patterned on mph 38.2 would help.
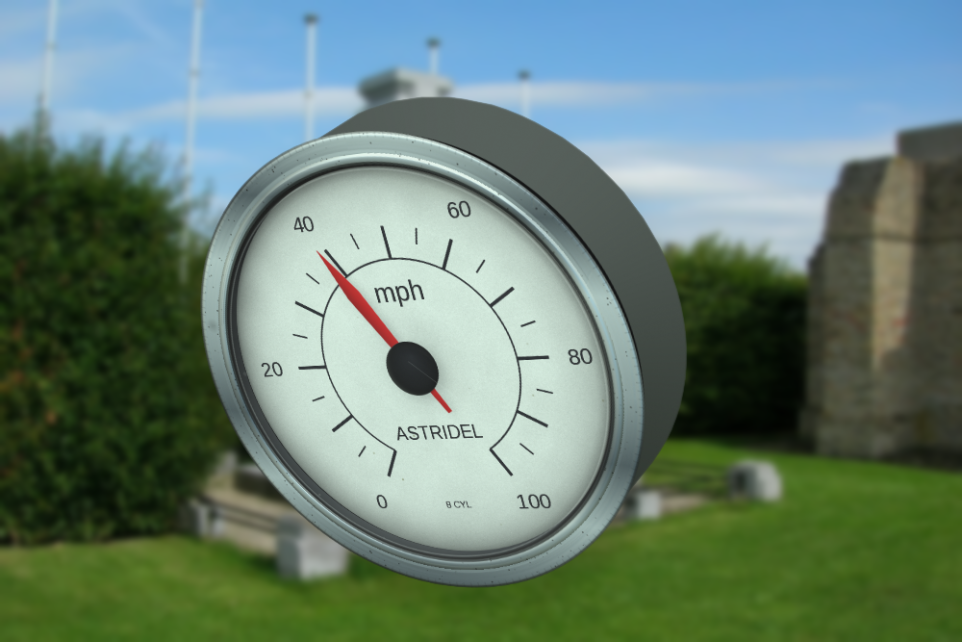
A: mph 40
